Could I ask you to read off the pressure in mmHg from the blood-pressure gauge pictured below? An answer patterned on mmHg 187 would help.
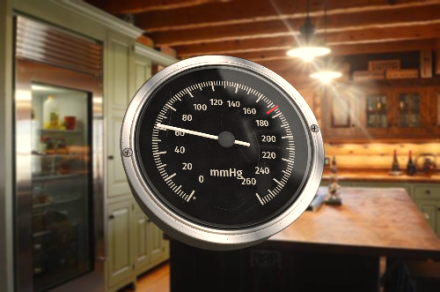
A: mmHg 60
